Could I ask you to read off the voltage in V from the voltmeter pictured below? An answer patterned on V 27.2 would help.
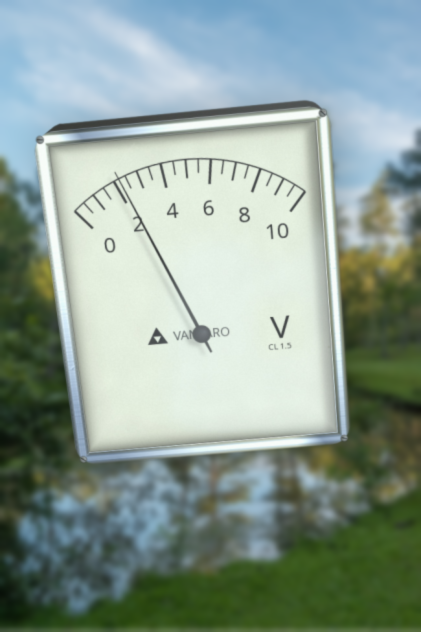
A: V 2.25
